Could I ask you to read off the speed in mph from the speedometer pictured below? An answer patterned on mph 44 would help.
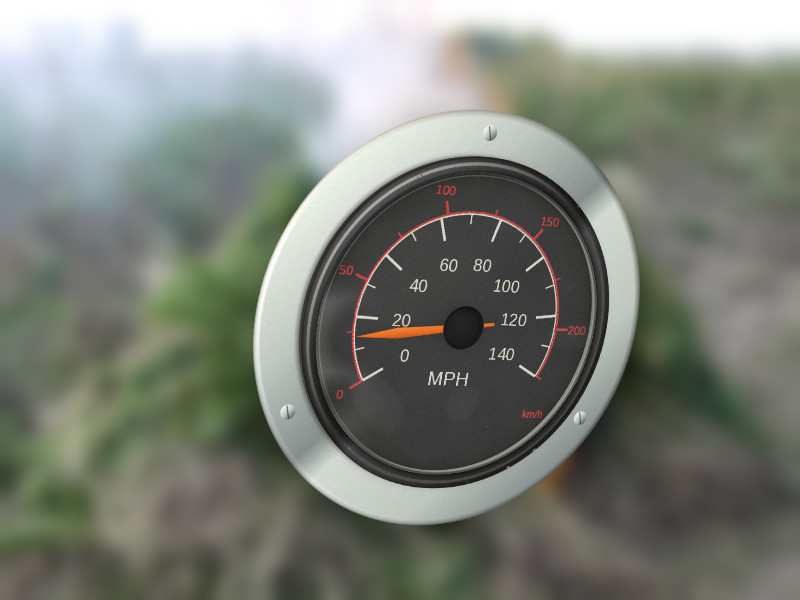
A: mph 15
